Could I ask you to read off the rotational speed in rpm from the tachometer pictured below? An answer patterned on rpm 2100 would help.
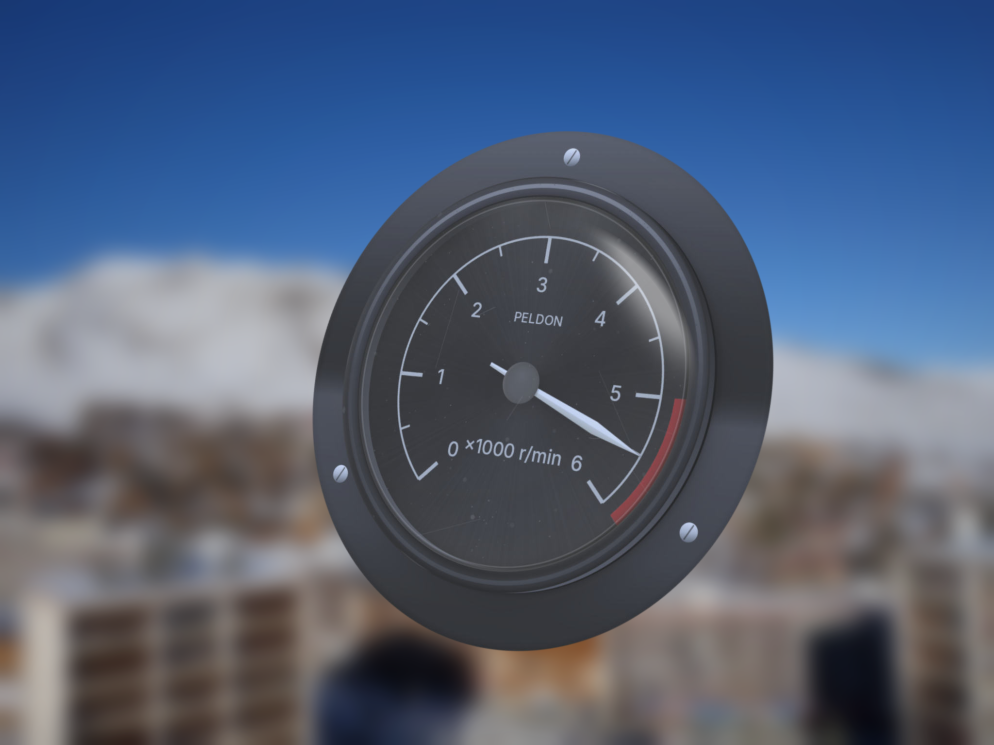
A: rpm 5500
